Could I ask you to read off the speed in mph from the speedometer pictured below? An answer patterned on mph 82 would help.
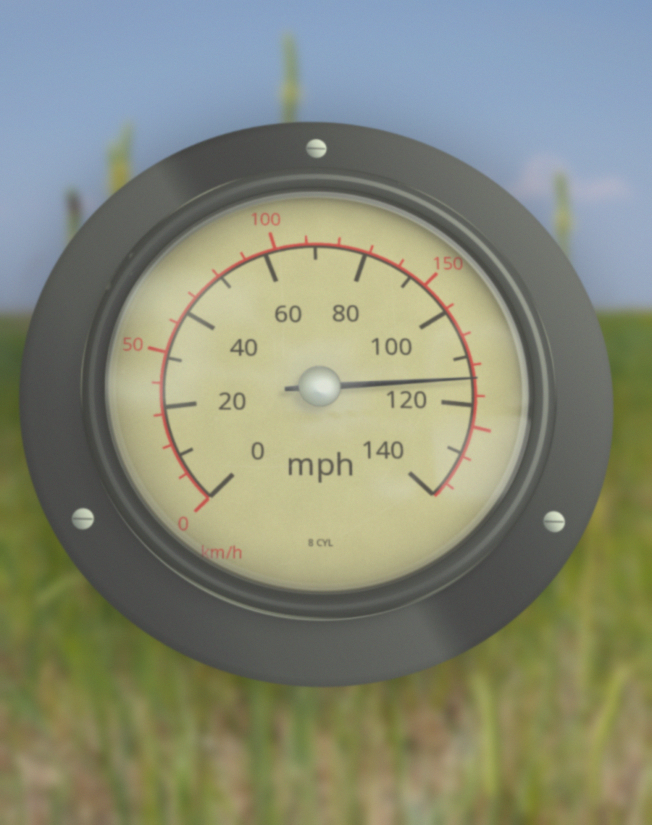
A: mph 115
